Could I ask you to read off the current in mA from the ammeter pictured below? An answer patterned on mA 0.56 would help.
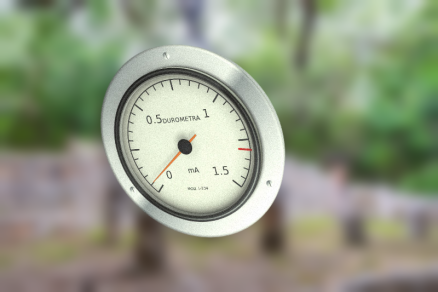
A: mA 0.05
